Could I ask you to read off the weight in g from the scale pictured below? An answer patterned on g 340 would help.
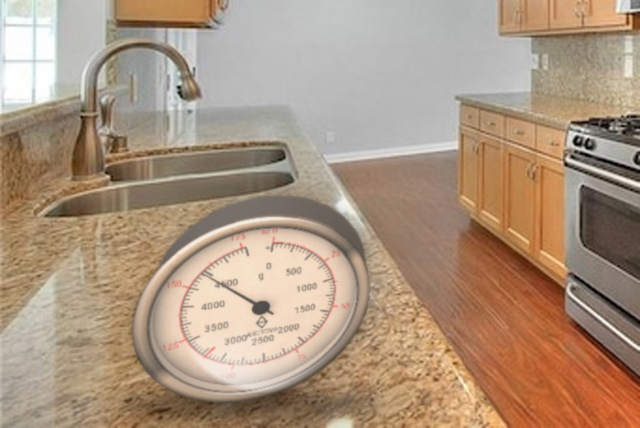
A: g 4500
